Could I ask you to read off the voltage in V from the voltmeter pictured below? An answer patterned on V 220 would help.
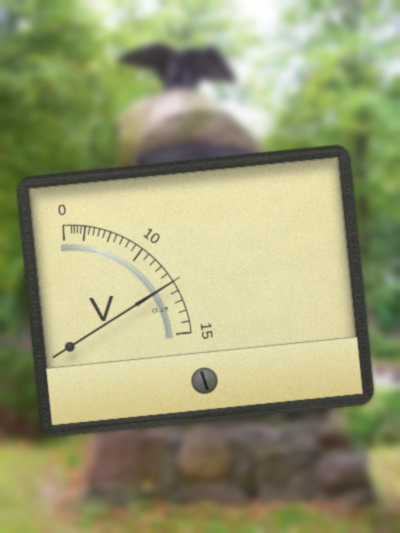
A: V 12.5
